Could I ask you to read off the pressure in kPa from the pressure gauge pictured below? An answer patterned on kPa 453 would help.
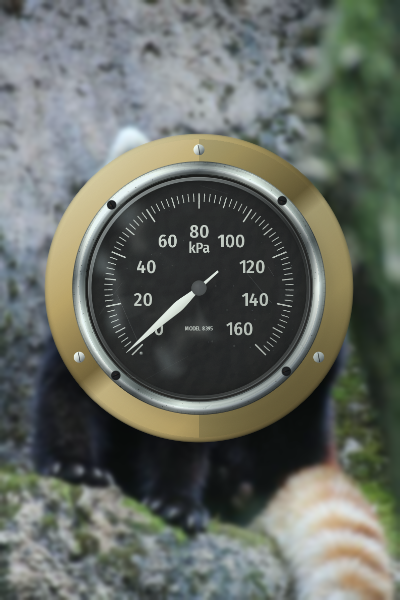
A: kPa 2
